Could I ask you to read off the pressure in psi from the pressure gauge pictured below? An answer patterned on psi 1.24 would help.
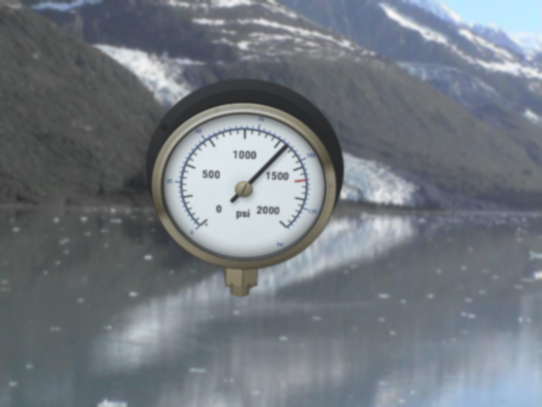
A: psi 1300
